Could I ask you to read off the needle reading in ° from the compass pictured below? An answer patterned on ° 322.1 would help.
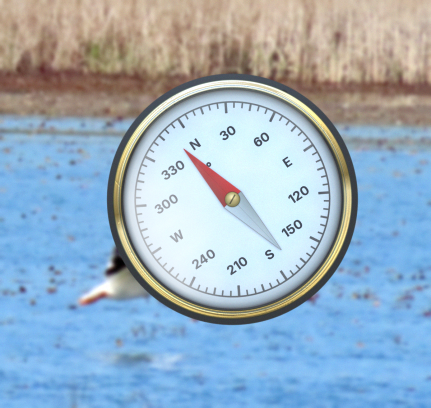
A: ° 350
